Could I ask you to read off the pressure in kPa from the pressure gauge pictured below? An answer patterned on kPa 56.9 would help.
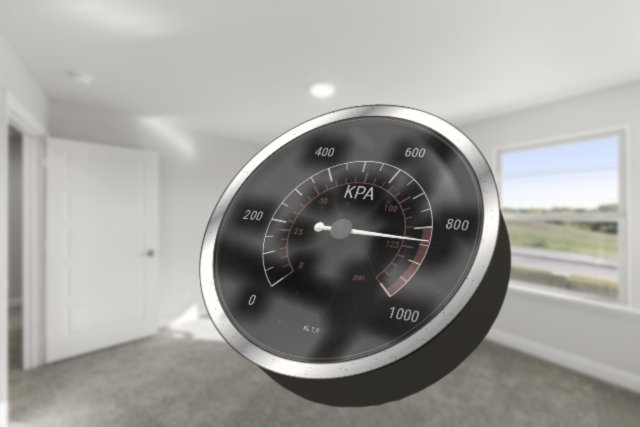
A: kPa 850
